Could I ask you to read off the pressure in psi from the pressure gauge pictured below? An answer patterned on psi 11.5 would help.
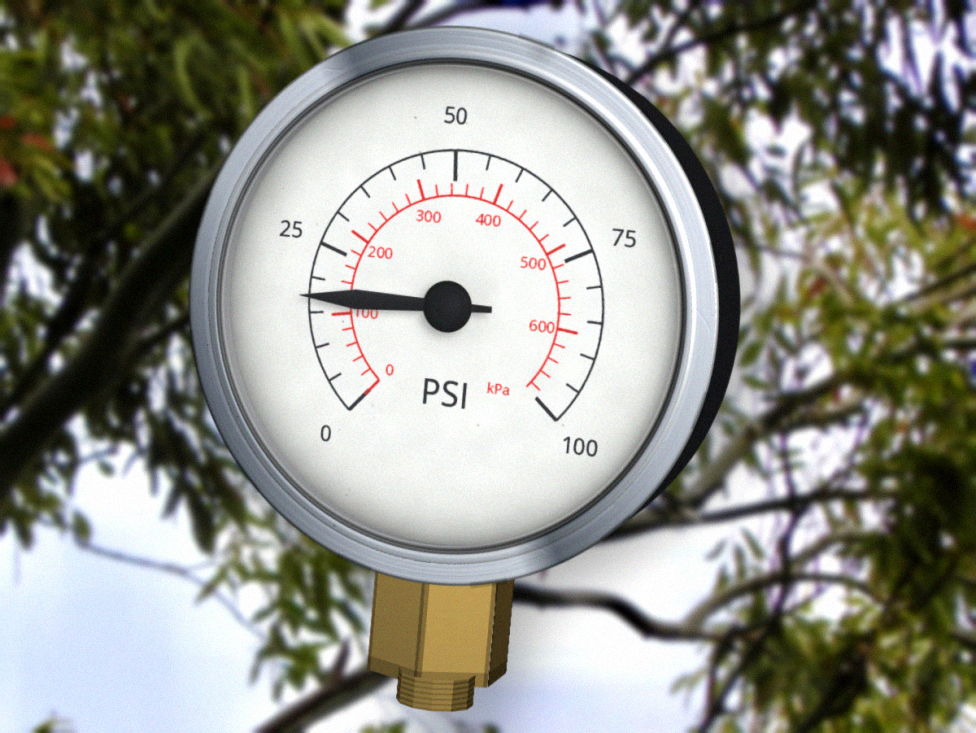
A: psi 17.5
